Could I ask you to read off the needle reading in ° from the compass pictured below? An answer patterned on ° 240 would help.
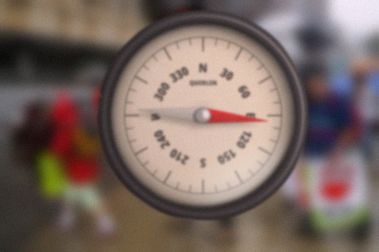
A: ° 95
